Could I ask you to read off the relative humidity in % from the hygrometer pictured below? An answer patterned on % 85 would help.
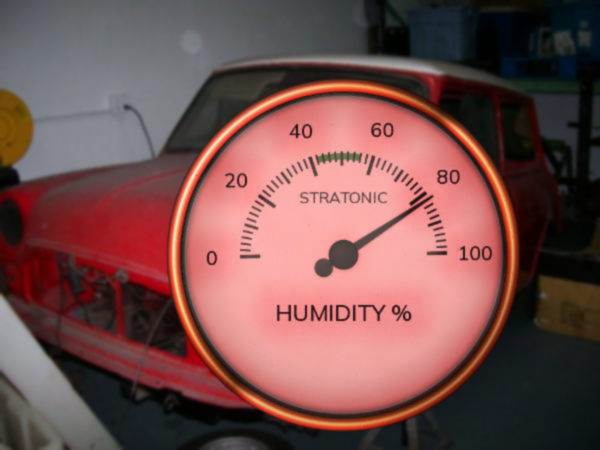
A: % 82
